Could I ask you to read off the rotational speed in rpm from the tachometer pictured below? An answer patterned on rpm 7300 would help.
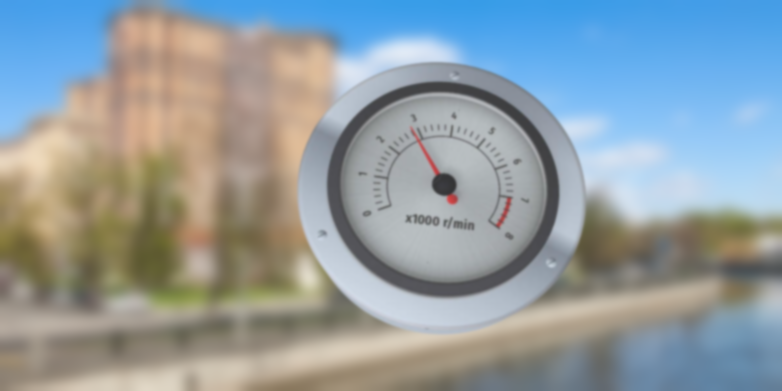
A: rpm 2800
